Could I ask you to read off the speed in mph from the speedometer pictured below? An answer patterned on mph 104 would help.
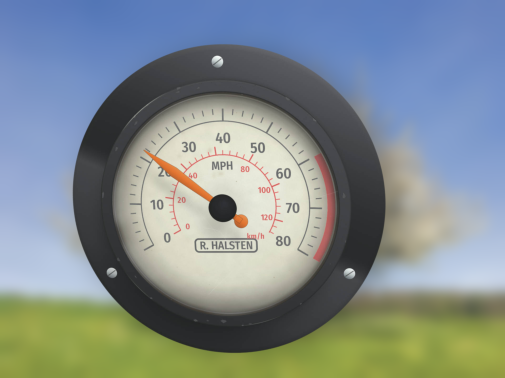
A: mph 22
